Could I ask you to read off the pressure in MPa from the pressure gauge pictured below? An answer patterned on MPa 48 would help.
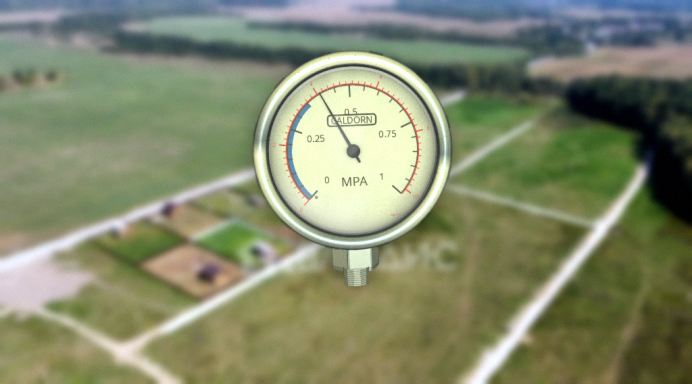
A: MPa 0.4
